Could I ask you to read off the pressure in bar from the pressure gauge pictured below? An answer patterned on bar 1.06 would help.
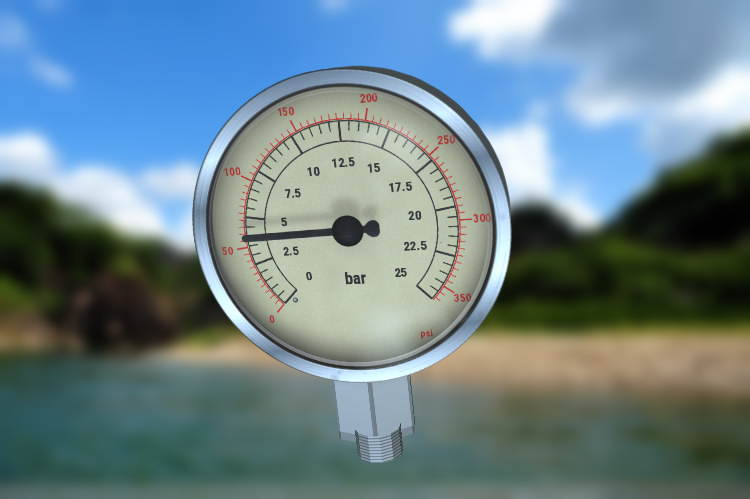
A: bar 4
